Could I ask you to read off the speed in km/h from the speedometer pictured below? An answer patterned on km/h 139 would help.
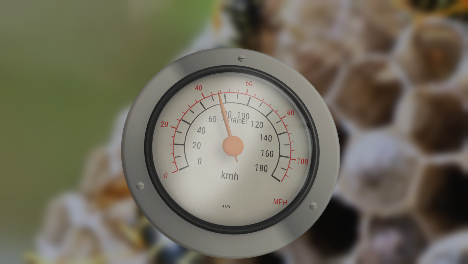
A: km/h 75
